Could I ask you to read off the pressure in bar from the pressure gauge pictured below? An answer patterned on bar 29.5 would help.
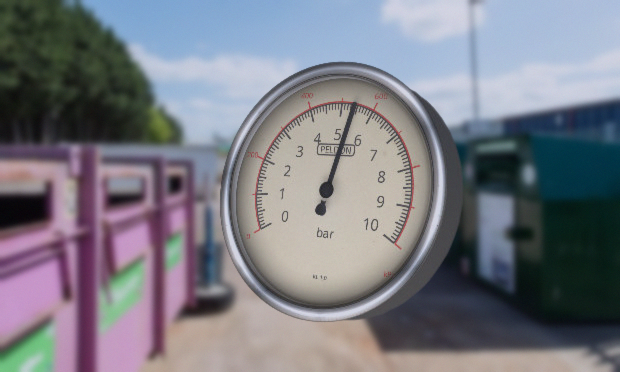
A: bar 5.5
